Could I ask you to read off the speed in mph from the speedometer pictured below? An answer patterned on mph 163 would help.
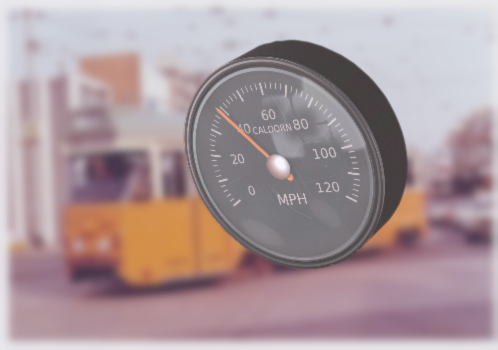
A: mph 40
